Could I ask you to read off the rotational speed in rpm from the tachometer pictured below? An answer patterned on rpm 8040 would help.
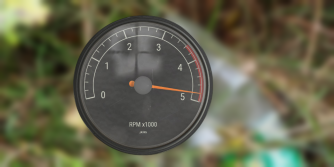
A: rpm 4800
